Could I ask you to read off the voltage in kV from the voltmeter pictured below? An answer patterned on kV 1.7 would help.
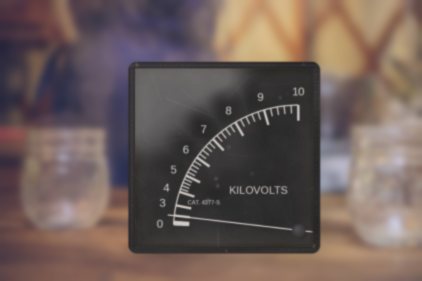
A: kV 2
